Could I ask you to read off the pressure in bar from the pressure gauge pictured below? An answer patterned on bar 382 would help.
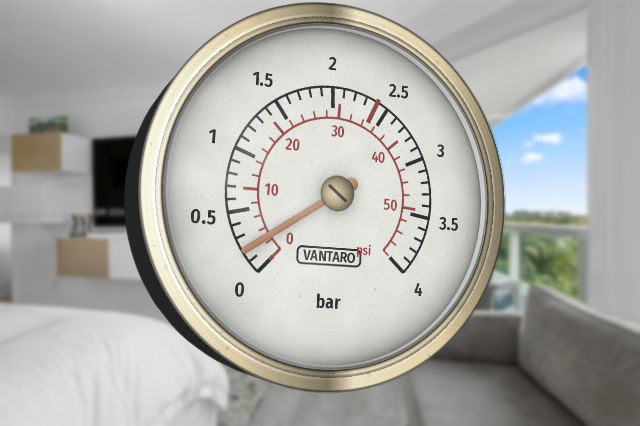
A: bar 0.2
